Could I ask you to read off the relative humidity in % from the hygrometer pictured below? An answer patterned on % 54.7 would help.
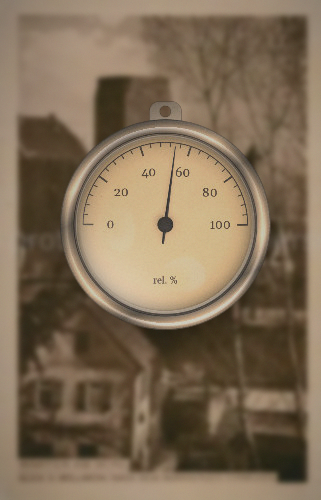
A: % 54
